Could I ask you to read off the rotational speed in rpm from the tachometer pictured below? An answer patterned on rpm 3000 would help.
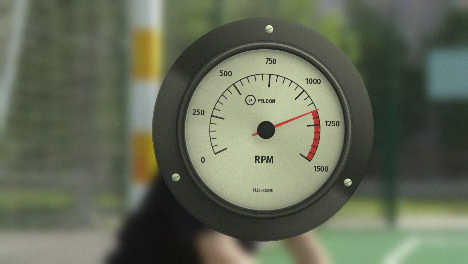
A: rpm 1150
